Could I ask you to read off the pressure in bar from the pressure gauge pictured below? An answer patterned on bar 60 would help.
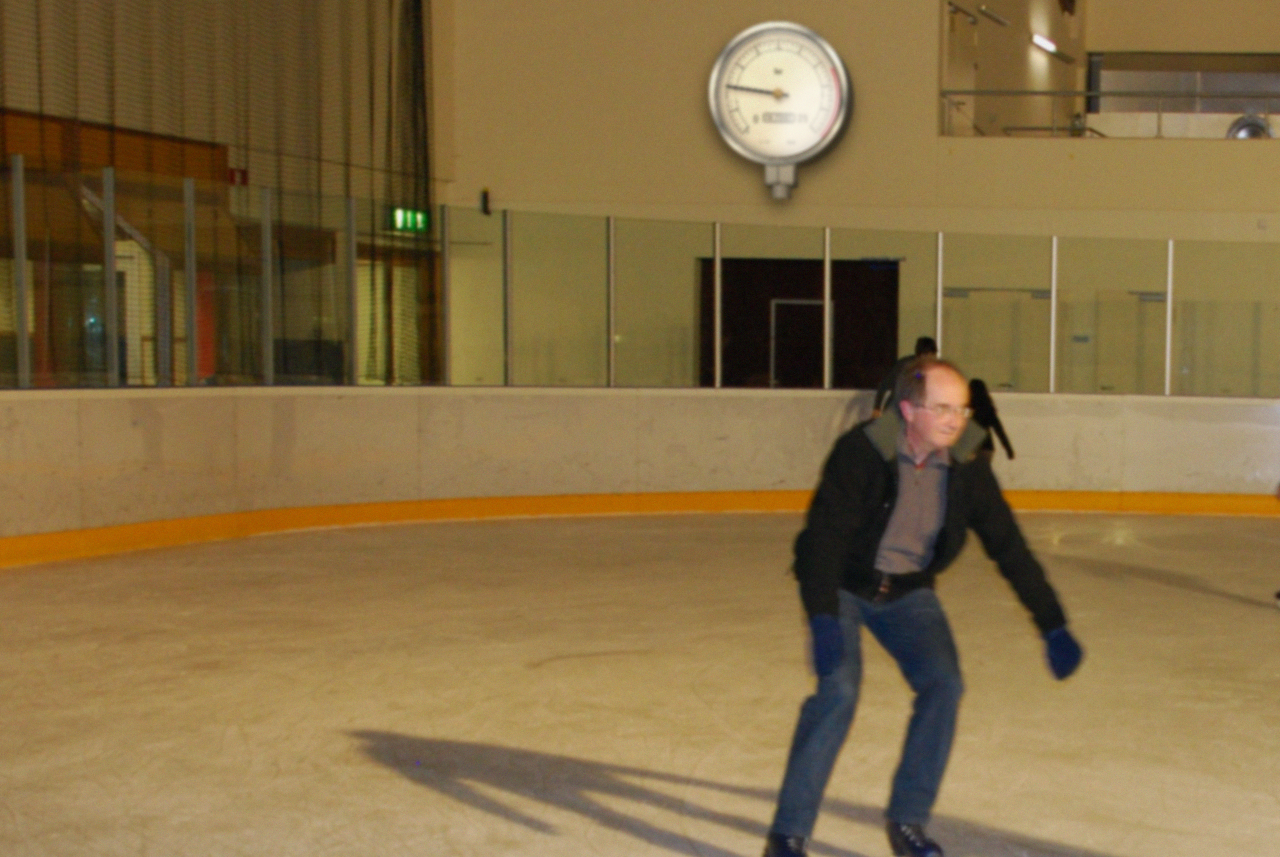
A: bar 5
